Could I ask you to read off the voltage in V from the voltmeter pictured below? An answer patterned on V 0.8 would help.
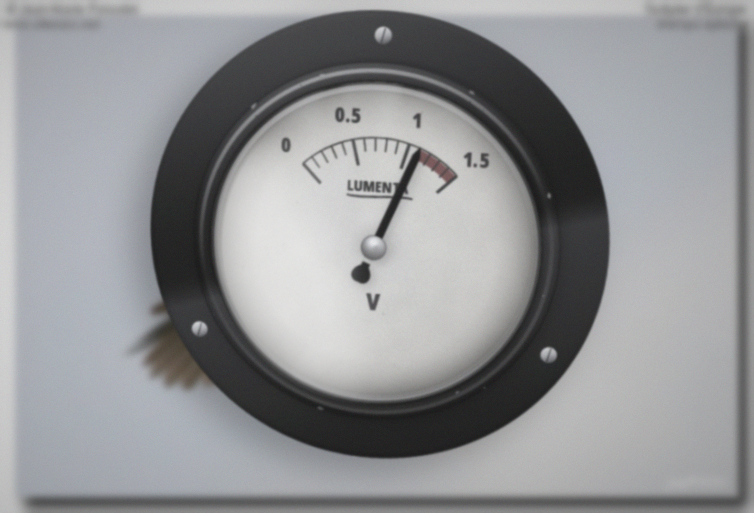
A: V 1.1
